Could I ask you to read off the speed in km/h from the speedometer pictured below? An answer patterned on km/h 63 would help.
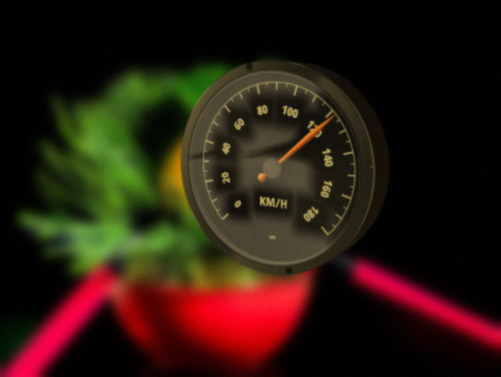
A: km/h 122.5
